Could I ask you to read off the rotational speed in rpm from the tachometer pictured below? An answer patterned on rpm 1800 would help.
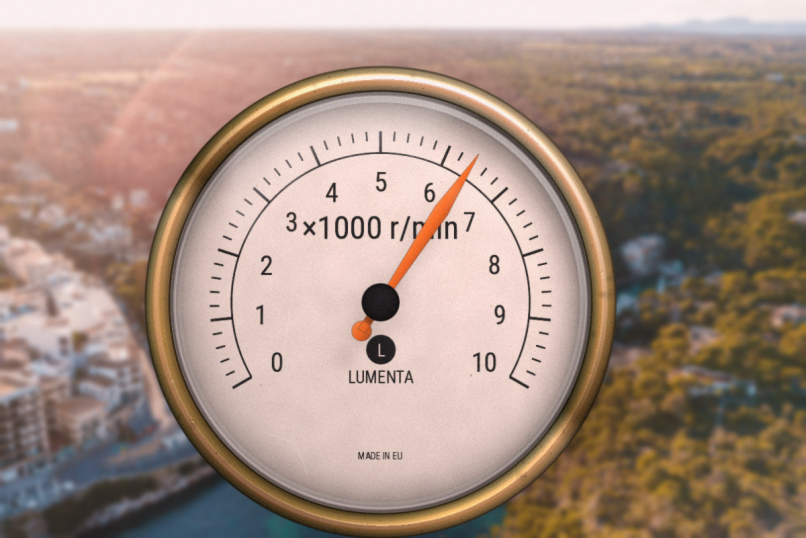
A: rpm 6400
